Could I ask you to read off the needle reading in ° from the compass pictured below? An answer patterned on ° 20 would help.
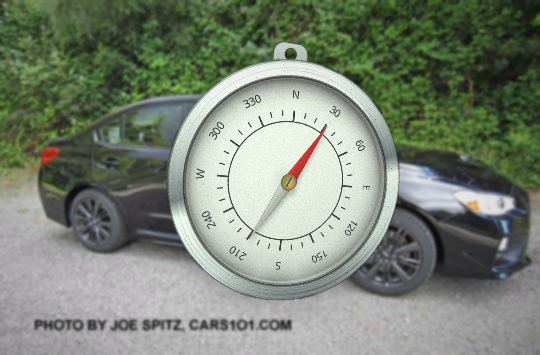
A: ° 30
